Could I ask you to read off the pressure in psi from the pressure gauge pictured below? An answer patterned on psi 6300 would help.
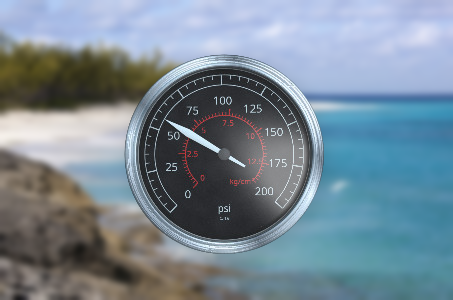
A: psi 57.5
